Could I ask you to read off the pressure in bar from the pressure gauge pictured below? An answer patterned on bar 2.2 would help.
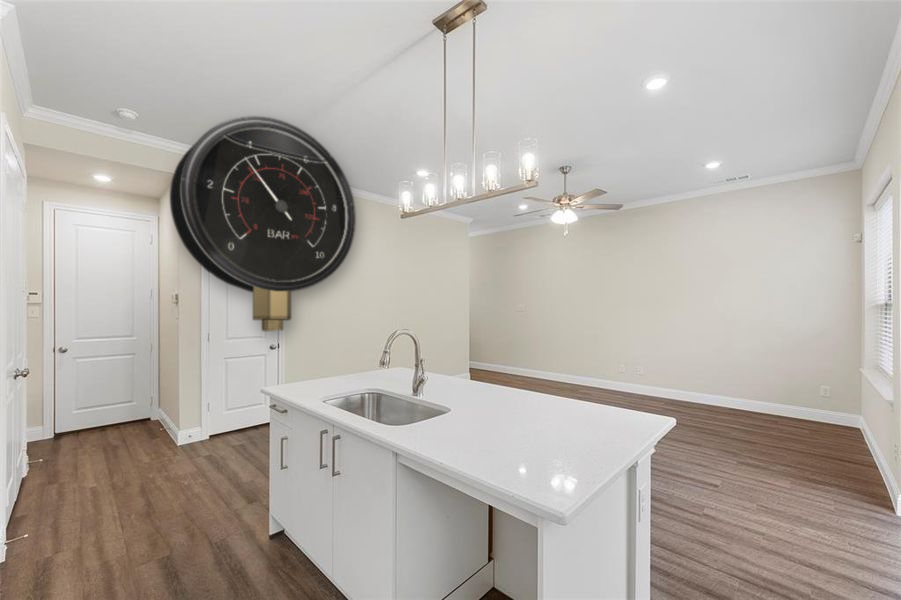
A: bar 3.5
